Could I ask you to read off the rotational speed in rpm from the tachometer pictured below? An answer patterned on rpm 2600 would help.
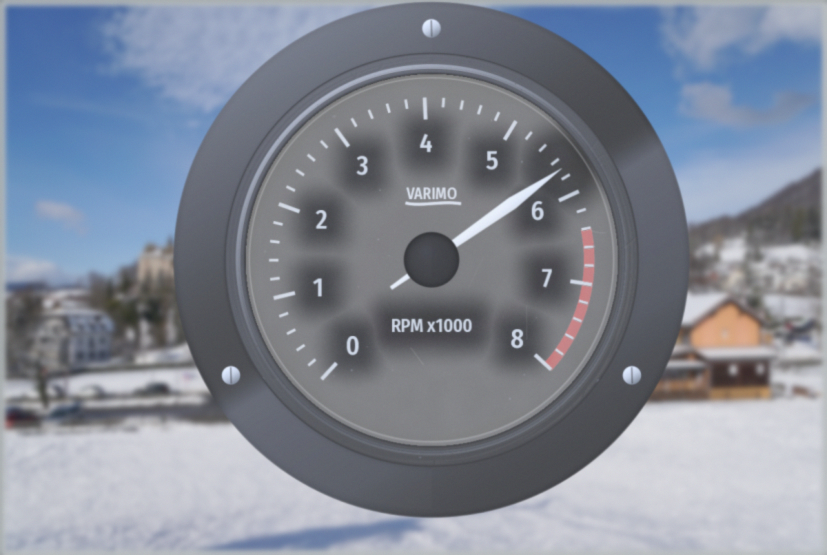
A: rpm 5700
